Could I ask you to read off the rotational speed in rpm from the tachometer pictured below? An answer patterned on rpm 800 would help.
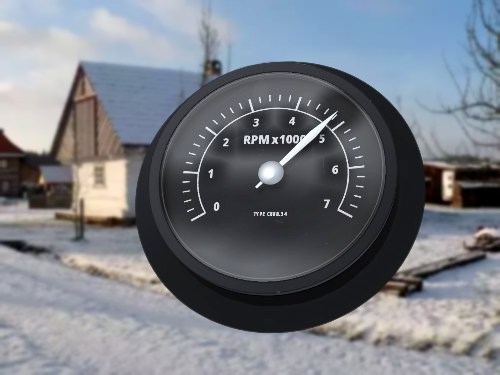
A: rpm 4800
